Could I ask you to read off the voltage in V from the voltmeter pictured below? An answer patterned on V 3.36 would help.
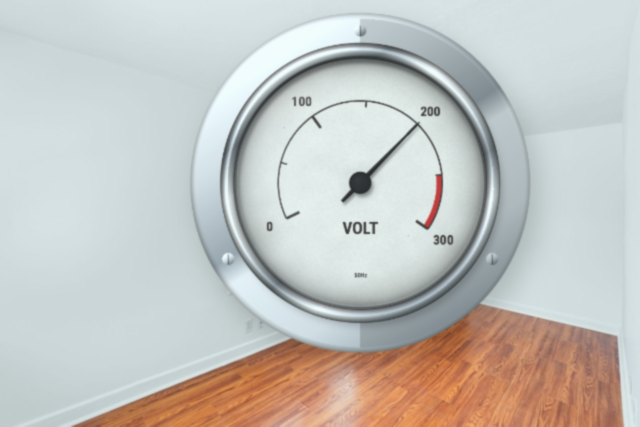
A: V 200
